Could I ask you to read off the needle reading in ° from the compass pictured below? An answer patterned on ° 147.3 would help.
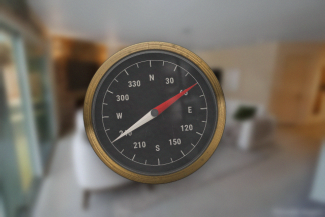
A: ° 60
